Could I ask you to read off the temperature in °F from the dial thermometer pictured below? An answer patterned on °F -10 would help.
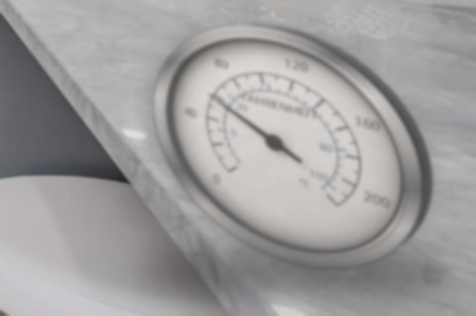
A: °F 60
